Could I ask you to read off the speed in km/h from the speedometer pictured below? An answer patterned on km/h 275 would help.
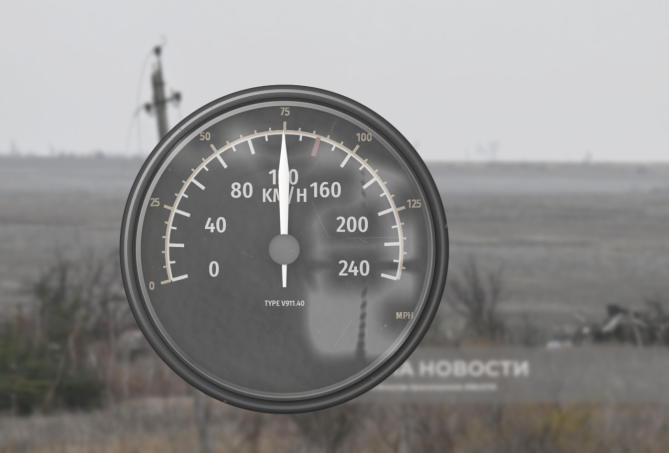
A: km/h 120
